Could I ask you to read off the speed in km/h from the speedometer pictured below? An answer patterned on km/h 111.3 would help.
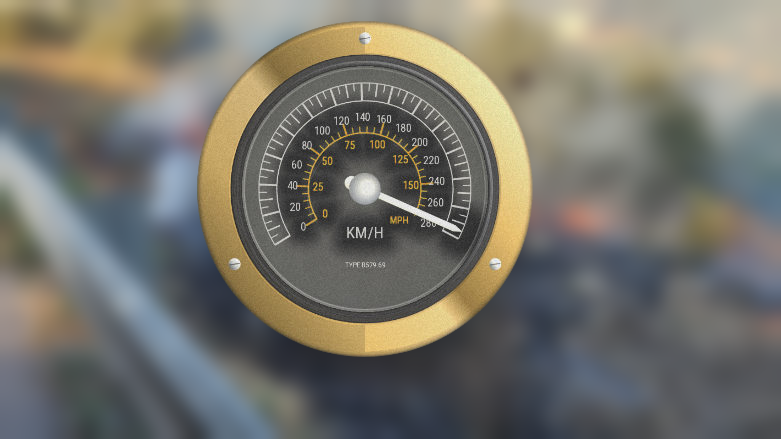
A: km/h 275
